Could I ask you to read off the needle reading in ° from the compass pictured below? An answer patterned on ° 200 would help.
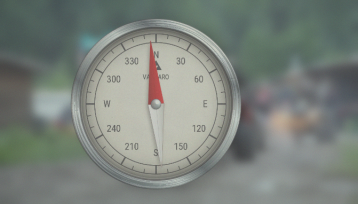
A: ° 355
